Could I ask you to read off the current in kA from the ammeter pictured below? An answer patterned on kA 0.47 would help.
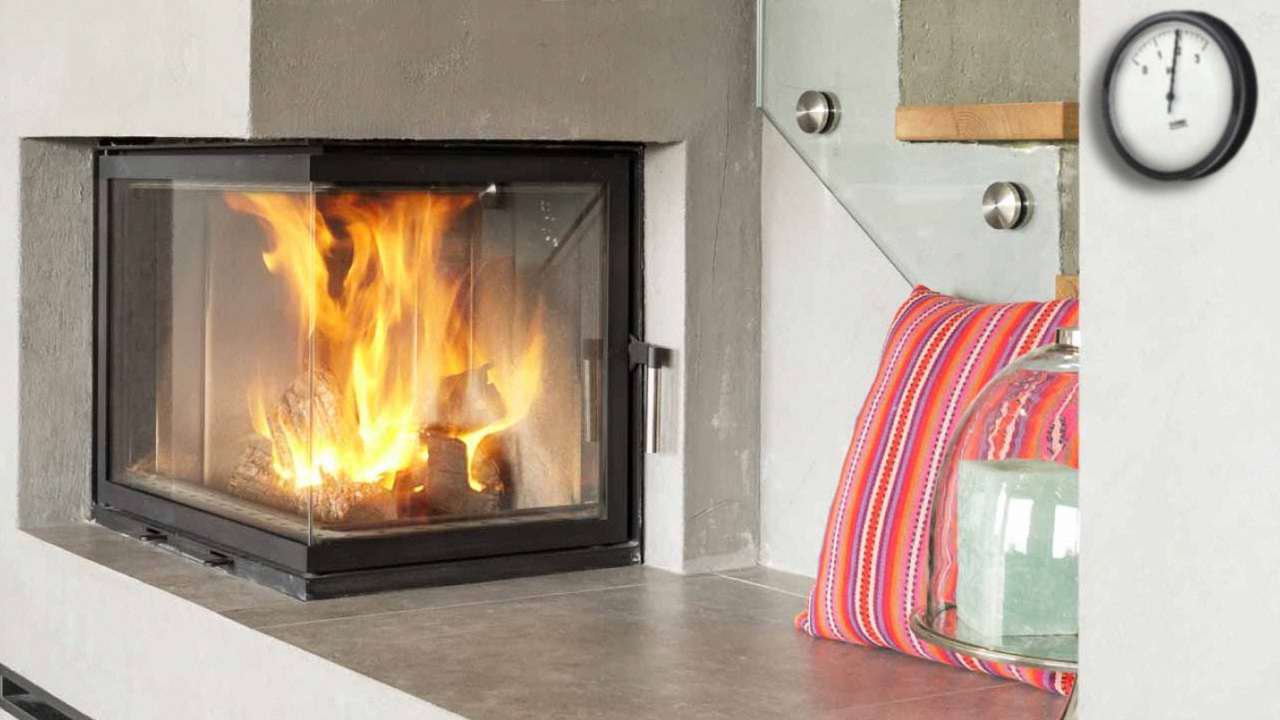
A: kA 2
